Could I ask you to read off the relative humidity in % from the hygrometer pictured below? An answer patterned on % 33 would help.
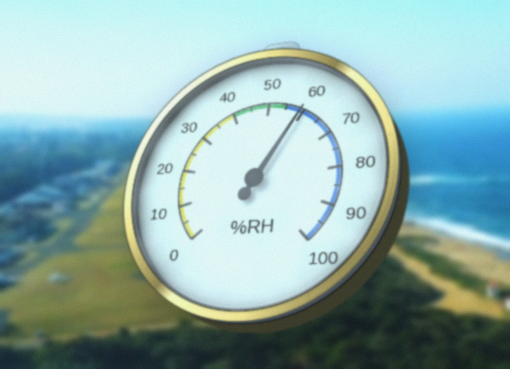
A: % 60
